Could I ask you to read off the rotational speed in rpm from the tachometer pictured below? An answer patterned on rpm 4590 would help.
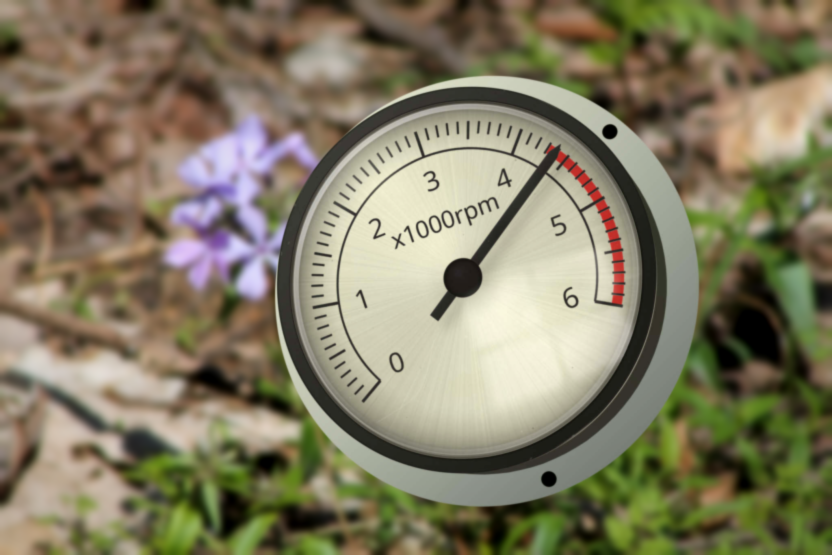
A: rpm 4400
